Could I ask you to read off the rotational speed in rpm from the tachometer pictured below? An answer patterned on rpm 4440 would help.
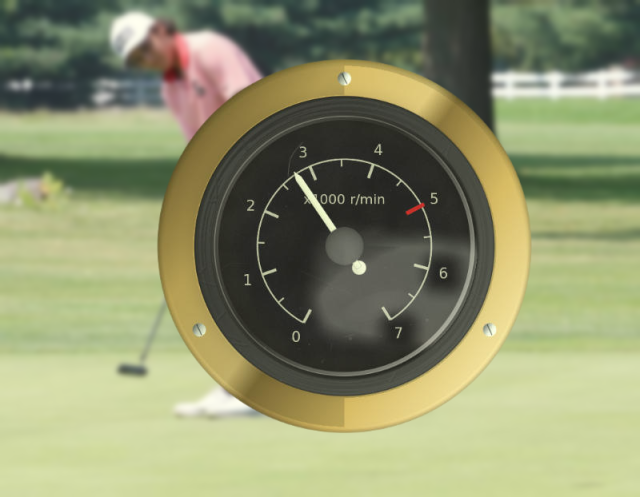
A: rpm 2750
